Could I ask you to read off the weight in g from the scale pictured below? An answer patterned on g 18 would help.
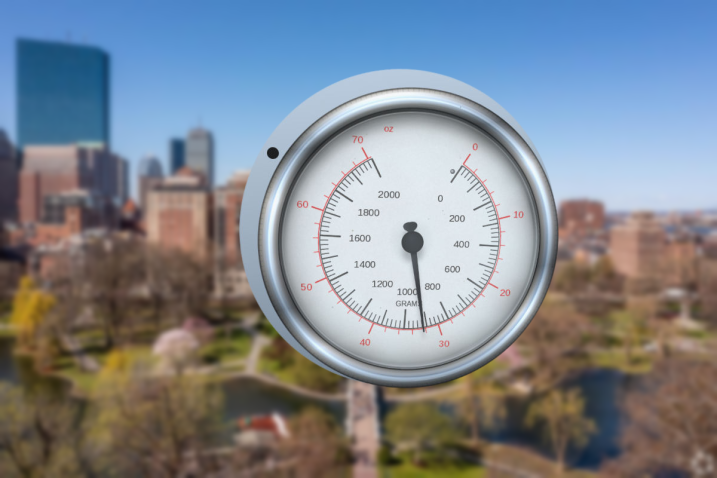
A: g 920
